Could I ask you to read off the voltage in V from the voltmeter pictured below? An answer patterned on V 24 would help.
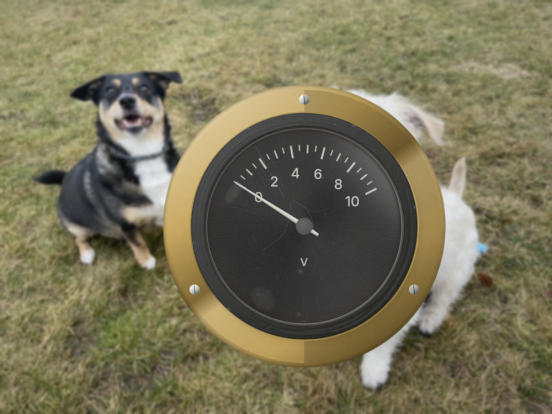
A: V 0
